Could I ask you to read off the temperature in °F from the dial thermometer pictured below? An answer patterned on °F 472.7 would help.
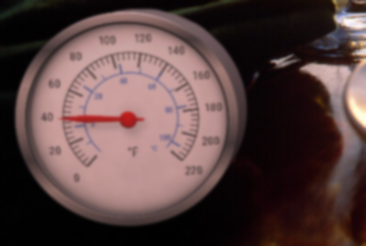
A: °F 40
